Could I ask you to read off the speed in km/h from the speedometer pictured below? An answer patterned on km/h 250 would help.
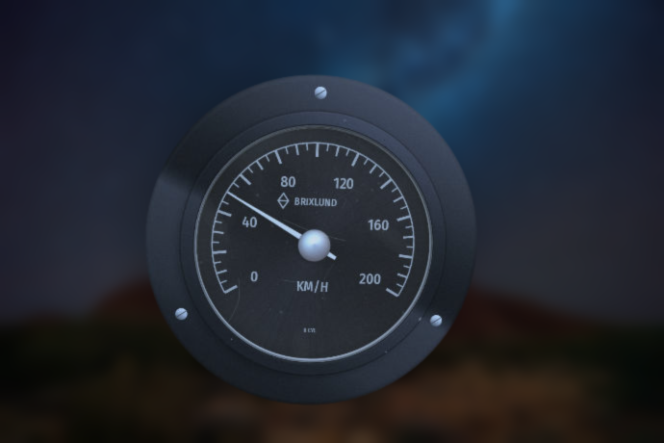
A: km/h 50
